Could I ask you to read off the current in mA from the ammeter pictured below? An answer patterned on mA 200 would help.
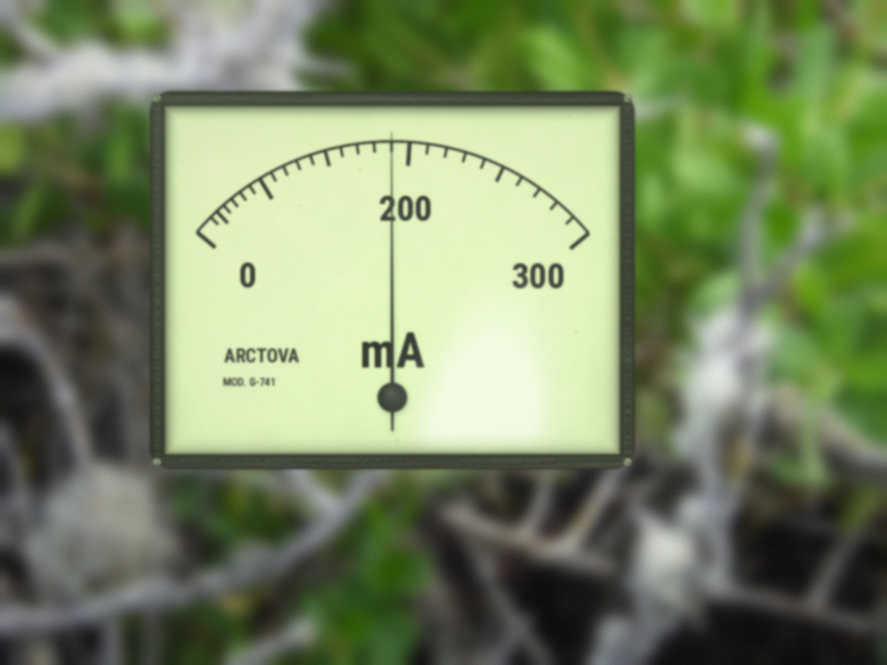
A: mA 190
